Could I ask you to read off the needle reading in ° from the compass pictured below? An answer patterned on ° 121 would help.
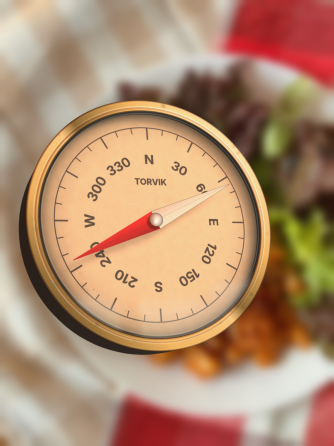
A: ° 245
